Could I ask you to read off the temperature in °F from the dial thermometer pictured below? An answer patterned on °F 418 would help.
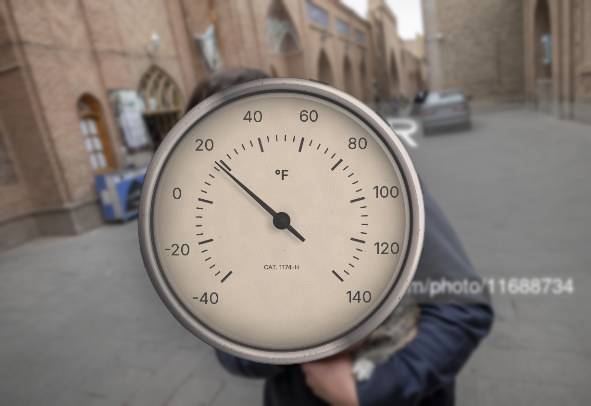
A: °F 18
